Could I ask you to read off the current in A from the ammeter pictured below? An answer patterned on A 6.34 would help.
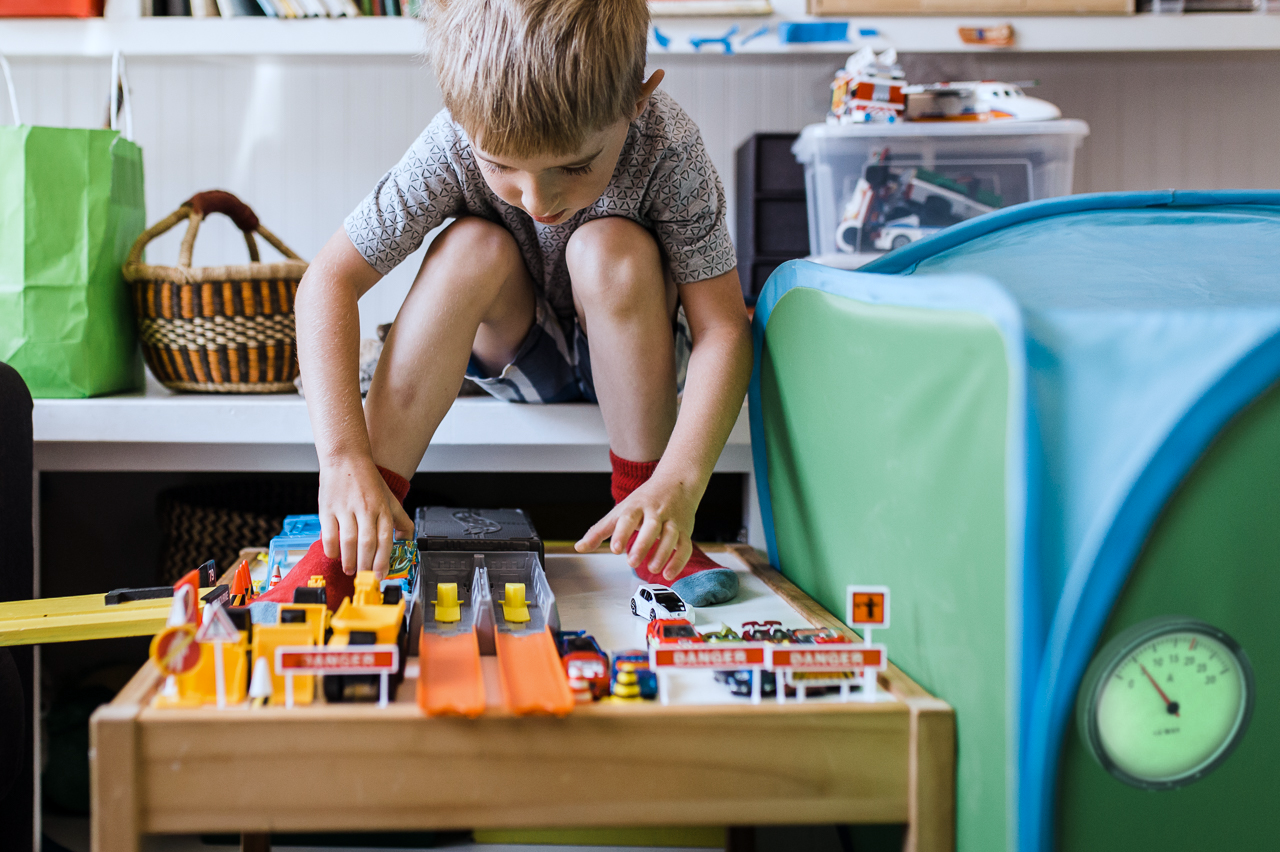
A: A 5
